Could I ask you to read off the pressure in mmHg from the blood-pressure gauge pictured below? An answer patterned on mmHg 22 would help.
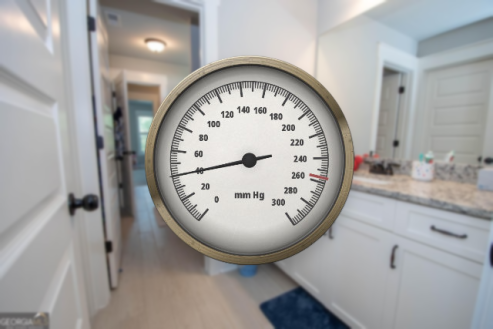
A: mmHg 40
